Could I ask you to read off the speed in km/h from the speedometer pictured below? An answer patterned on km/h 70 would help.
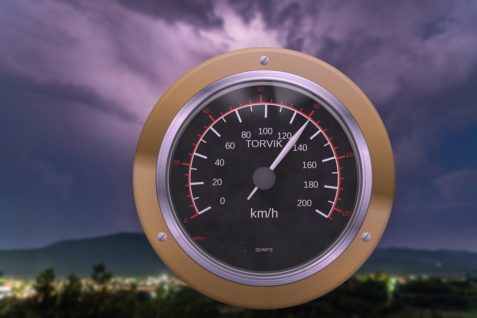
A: km/h 130
